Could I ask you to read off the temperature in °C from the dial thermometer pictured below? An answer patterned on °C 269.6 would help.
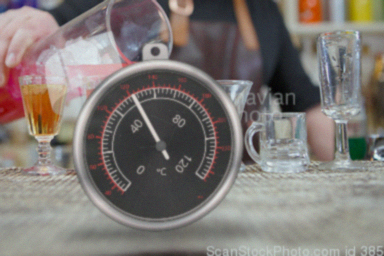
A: °C 50
